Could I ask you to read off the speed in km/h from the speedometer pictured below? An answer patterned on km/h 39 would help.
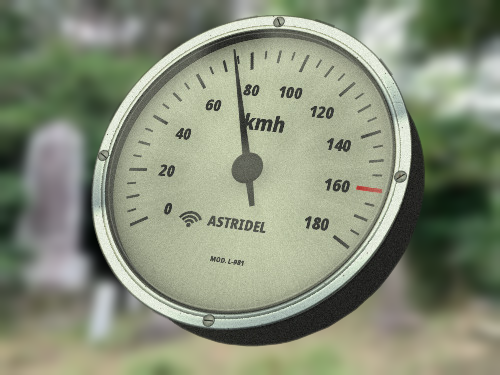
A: km/h 75
